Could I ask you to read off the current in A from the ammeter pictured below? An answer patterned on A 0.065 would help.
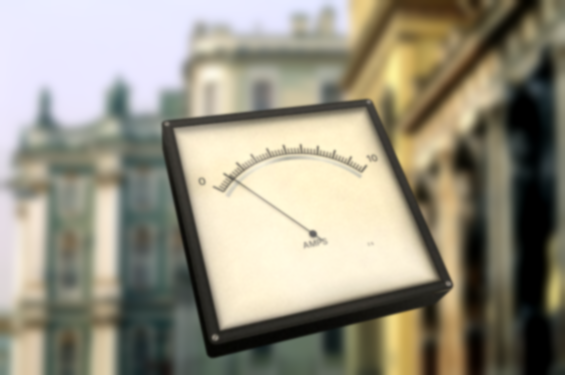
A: A 1
